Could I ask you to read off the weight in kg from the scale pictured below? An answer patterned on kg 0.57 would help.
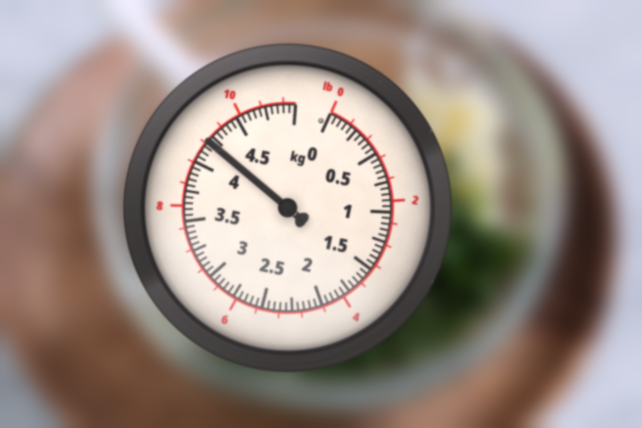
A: kg 4.2
